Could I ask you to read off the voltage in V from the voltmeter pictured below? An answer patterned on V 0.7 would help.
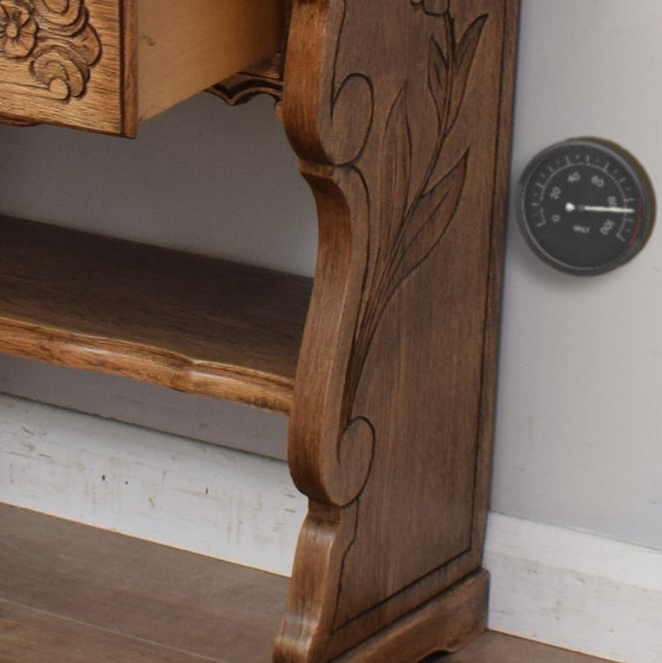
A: V 85
